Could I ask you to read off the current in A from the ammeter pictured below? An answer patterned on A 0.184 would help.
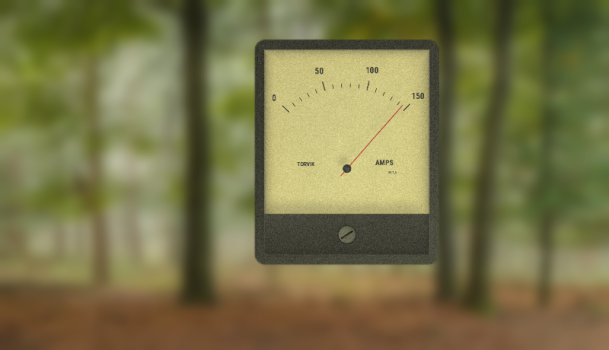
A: A 145
